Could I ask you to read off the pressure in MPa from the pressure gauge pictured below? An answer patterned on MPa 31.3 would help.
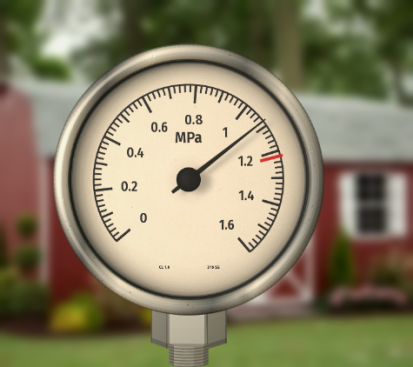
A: MPa 1.08
